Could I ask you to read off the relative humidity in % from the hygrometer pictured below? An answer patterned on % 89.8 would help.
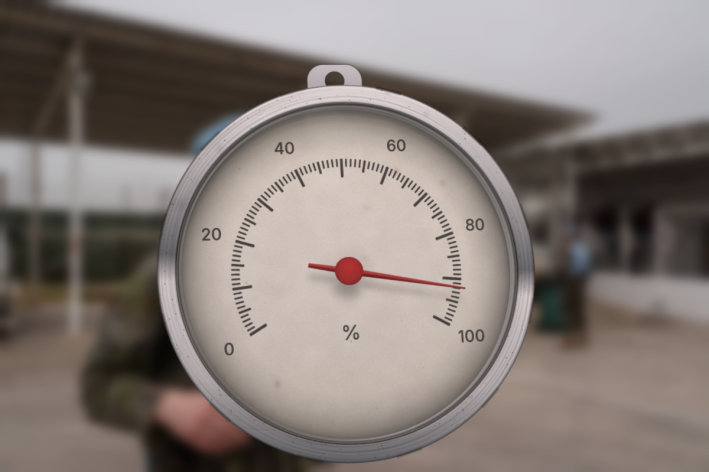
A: % 92
